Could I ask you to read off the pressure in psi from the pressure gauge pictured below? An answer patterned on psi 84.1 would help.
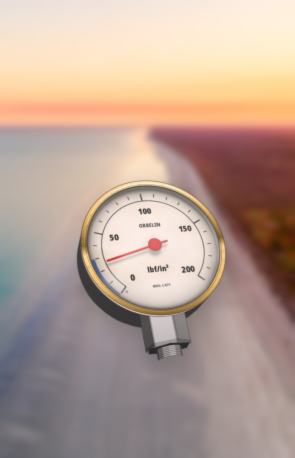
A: psi 25
